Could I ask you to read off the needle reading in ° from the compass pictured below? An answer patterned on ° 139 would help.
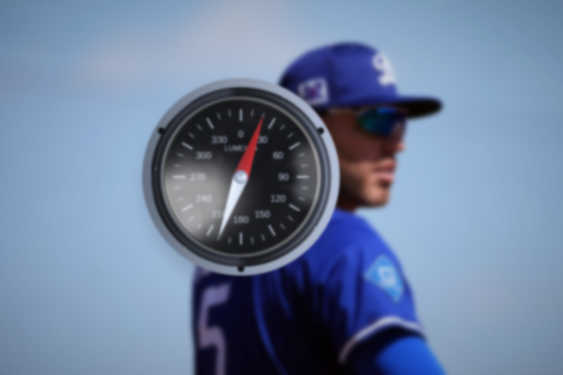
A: ° 20
